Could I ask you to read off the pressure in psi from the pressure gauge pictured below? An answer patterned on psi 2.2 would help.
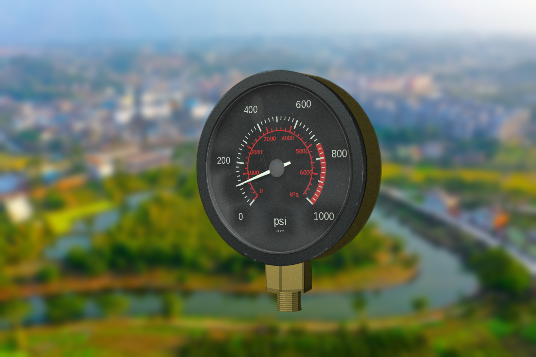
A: psi 100
